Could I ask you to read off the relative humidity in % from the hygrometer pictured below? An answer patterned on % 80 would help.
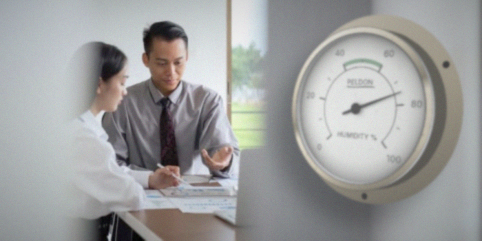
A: % 75
